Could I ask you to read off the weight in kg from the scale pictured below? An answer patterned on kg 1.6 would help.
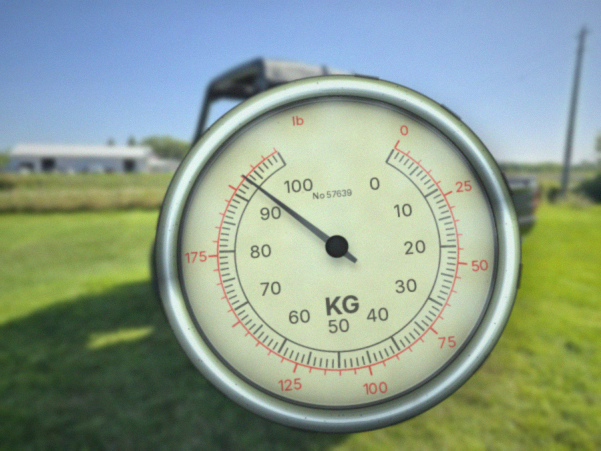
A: kg 93
